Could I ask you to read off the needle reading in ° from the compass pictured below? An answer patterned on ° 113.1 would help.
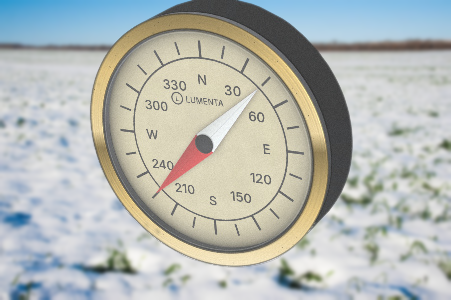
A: ° 225
